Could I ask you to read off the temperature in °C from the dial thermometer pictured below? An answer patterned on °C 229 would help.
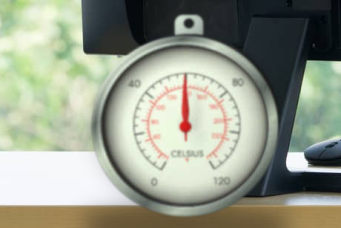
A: °C 60
